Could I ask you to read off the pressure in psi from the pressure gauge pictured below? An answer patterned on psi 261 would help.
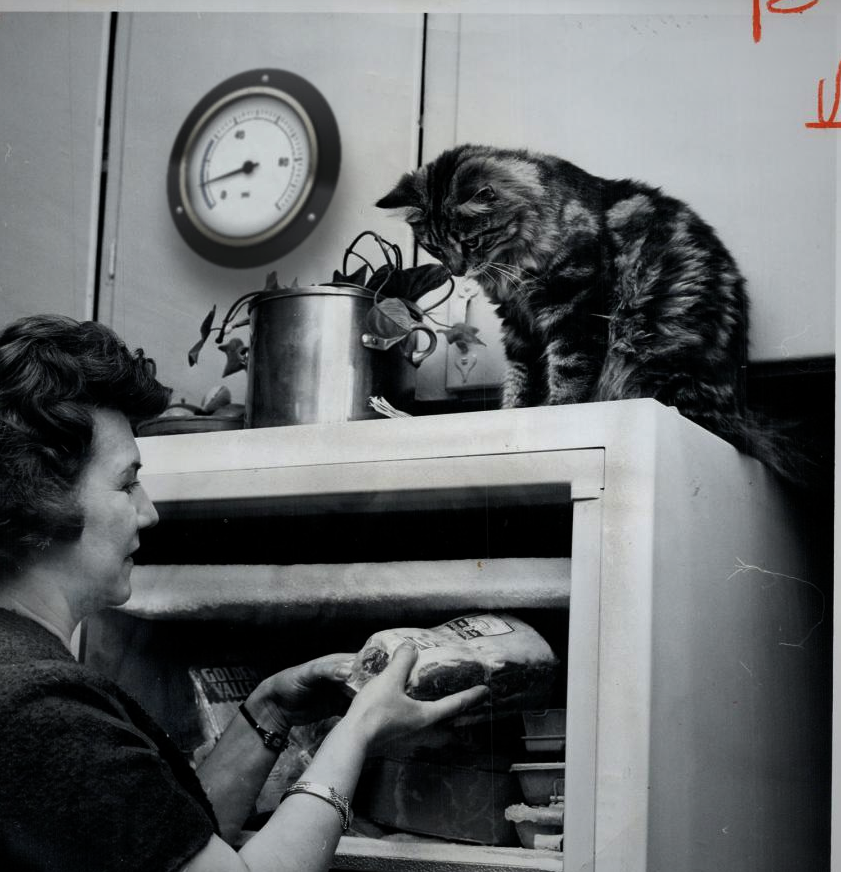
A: psi 10
